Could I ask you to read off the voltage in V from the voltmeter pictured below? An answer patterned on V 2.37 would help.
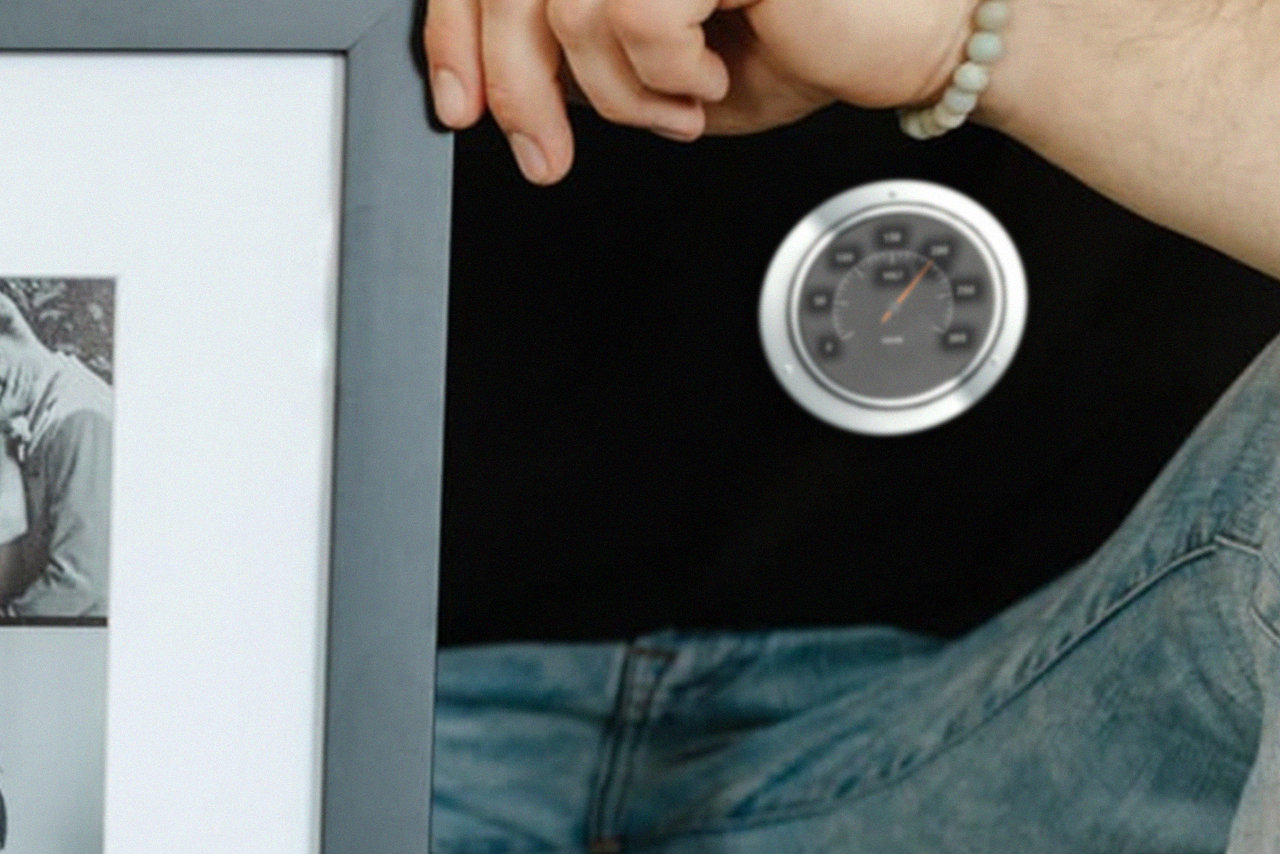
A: V 200
